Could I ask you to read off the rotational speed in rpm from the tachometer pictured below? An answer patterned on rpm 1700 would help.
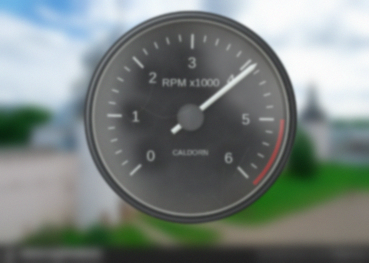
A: rpm 4100
